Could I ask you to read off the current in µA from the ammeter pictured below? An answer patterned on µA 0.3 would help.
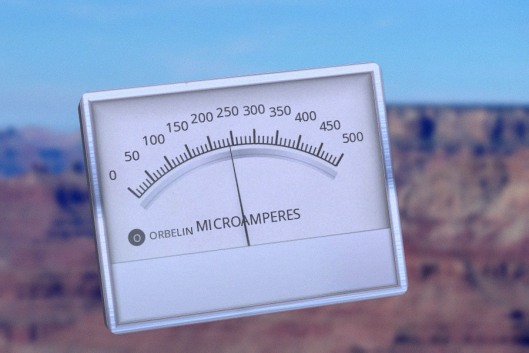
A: µA 240
